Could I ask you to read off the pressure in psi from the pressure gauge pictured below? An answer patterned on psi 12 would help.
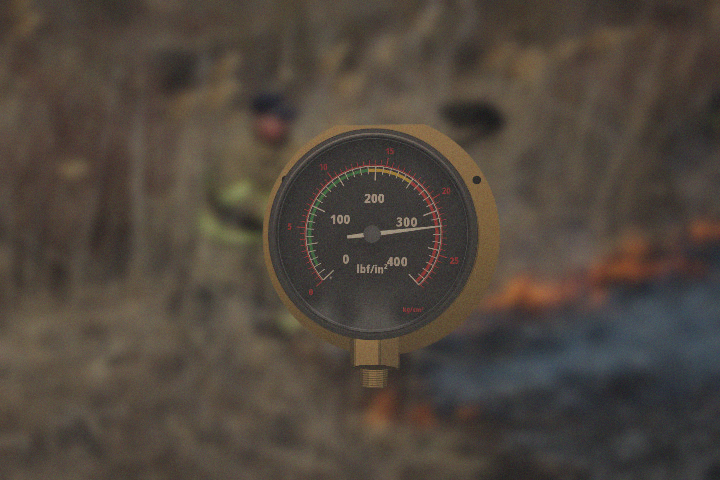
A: psi 320
